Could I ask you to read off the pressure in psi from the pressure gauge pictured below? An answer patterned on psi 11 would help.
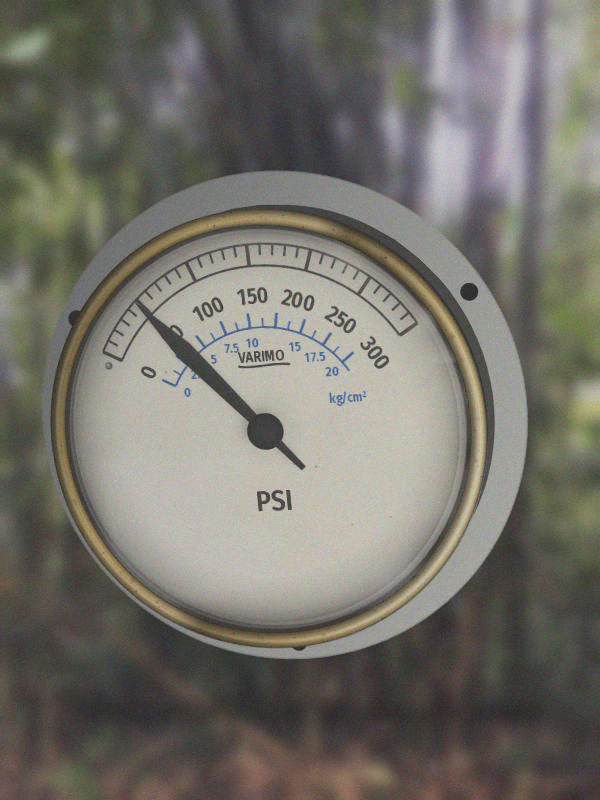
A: psi 50
